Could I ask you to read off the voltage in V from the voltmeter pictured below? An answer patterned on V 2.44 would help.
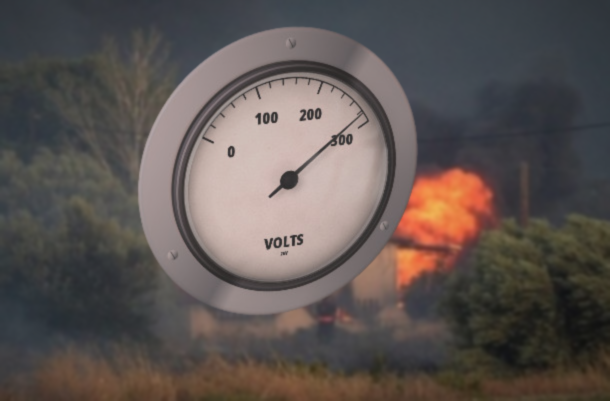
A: V 280
